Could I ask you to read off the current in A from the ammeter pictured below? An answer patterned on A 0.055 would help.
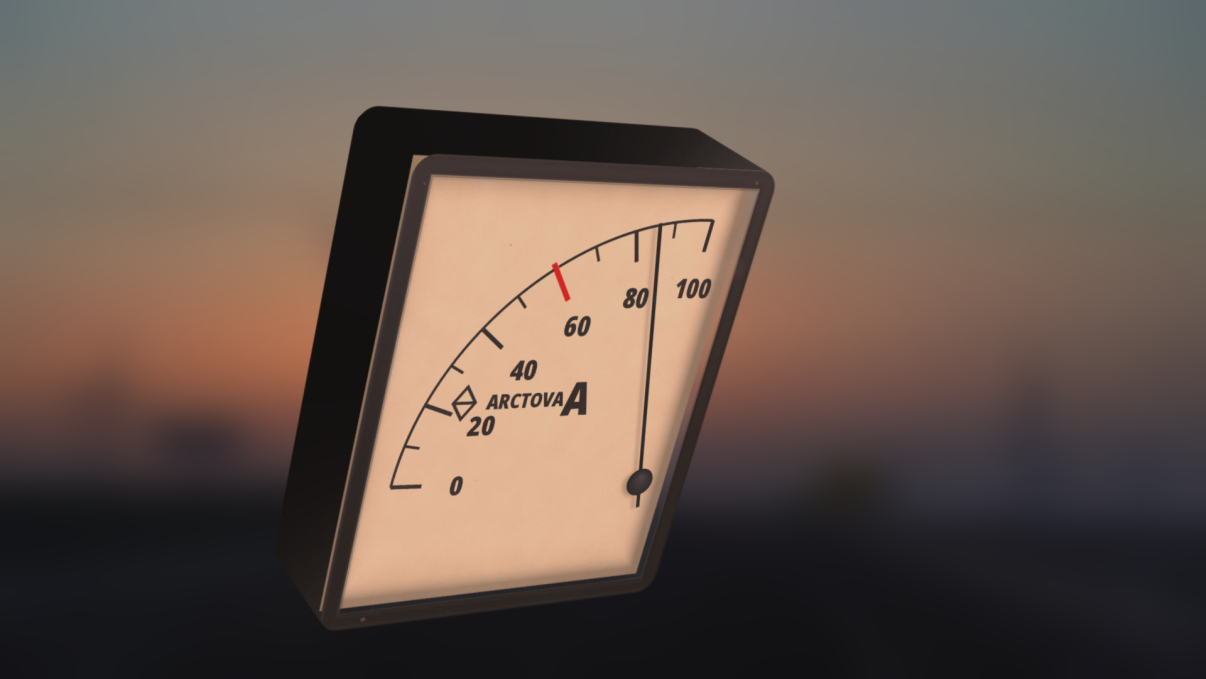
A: A 85
